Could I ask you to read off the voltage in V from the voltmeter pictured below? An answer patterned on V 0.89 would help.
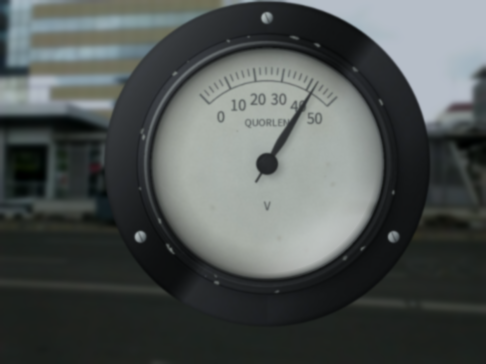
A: V 42
